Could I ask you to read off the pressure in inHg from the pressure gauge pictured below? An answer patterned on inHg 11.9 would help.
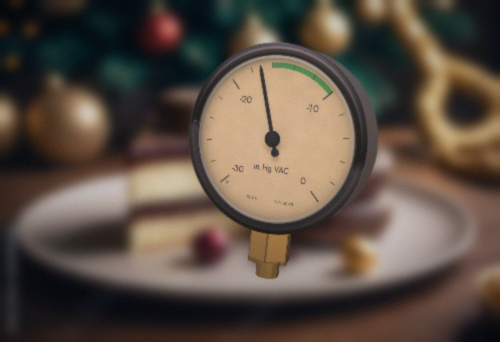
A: inHg -17
